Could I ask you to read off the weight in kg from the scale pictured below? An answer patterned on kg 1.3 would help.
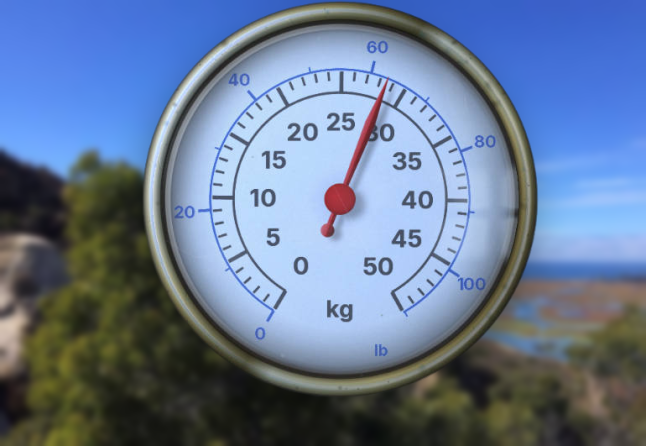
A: kg 28.5
